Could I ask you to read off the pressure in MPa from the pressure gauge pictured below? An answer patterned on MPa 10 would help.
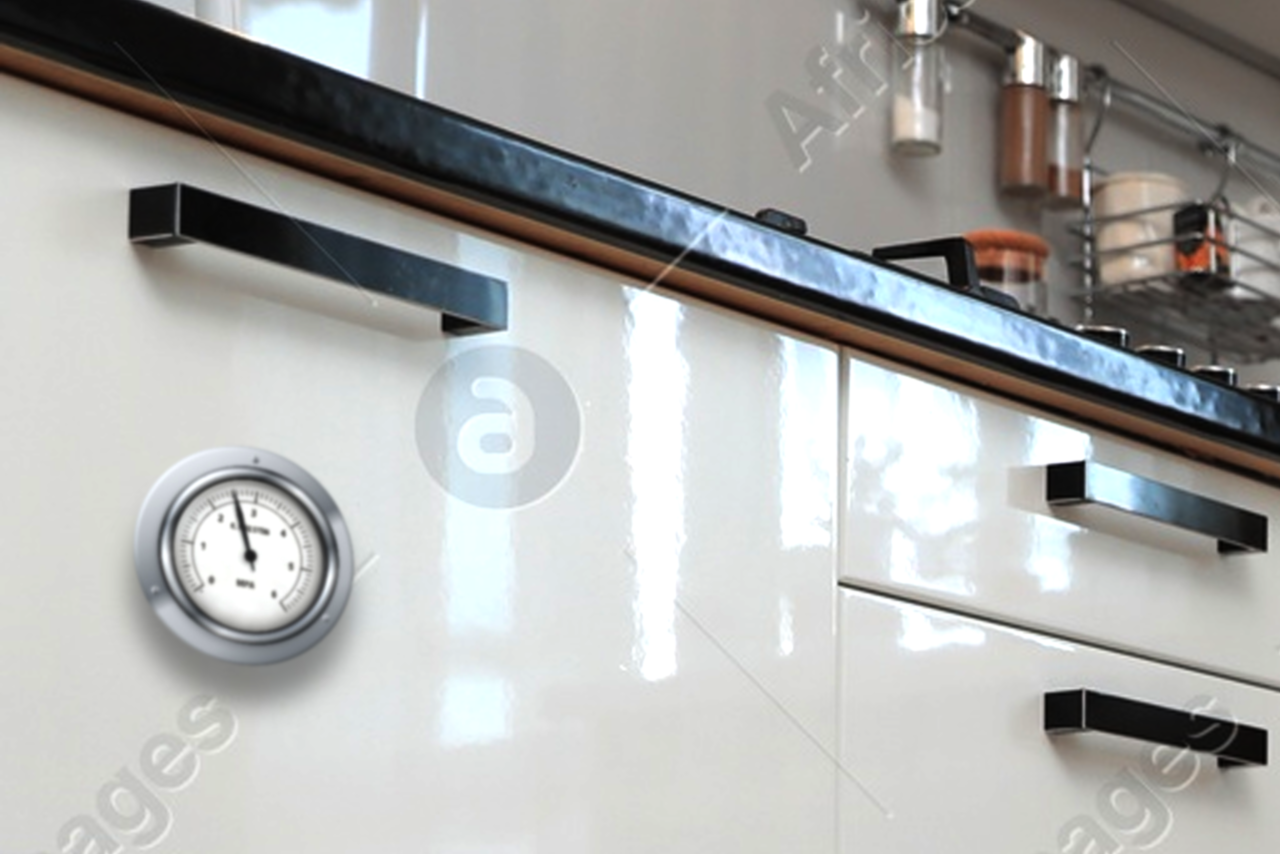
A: MPa 2.5
